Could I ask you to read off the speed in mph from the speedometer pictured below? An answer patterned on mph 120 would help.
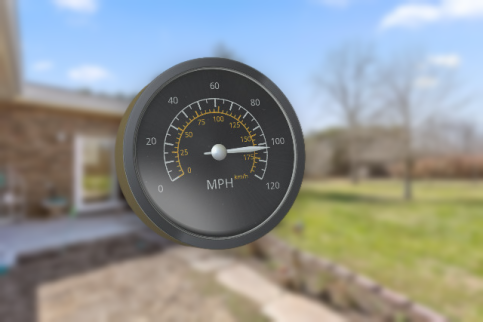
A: mph 102.5
